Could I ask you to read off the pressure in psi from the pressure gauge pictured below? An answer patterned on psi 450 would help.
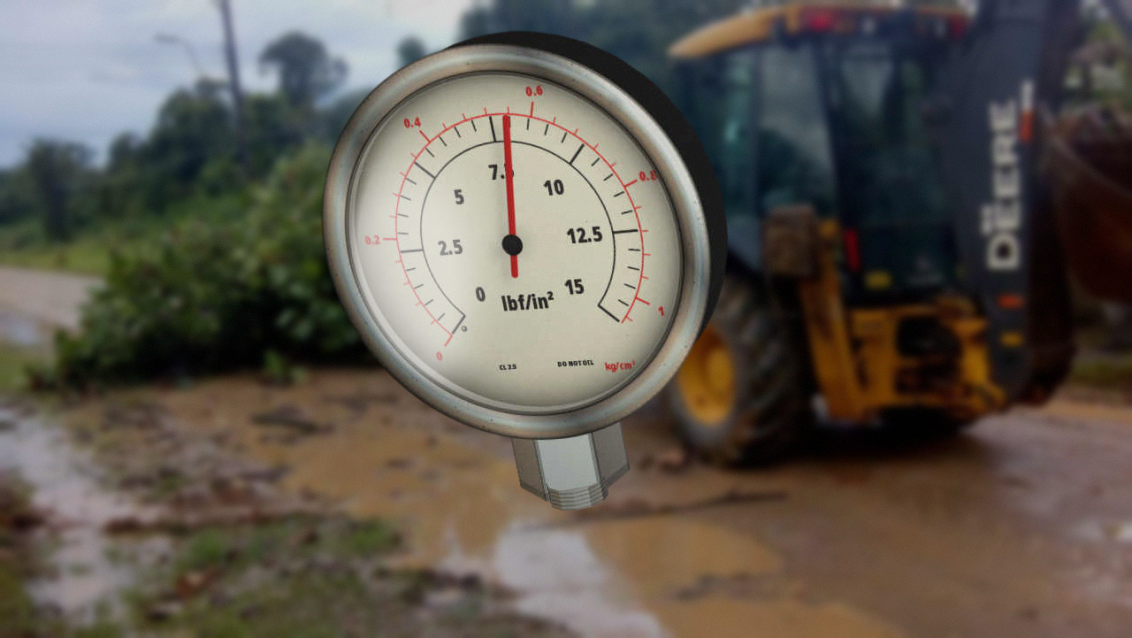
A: psi 8
